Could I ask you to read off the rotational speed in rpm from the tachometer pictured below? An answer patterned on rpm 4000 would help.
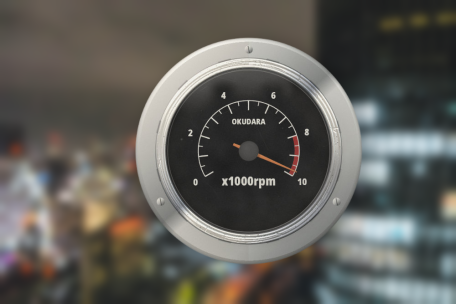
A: rpm 9750
